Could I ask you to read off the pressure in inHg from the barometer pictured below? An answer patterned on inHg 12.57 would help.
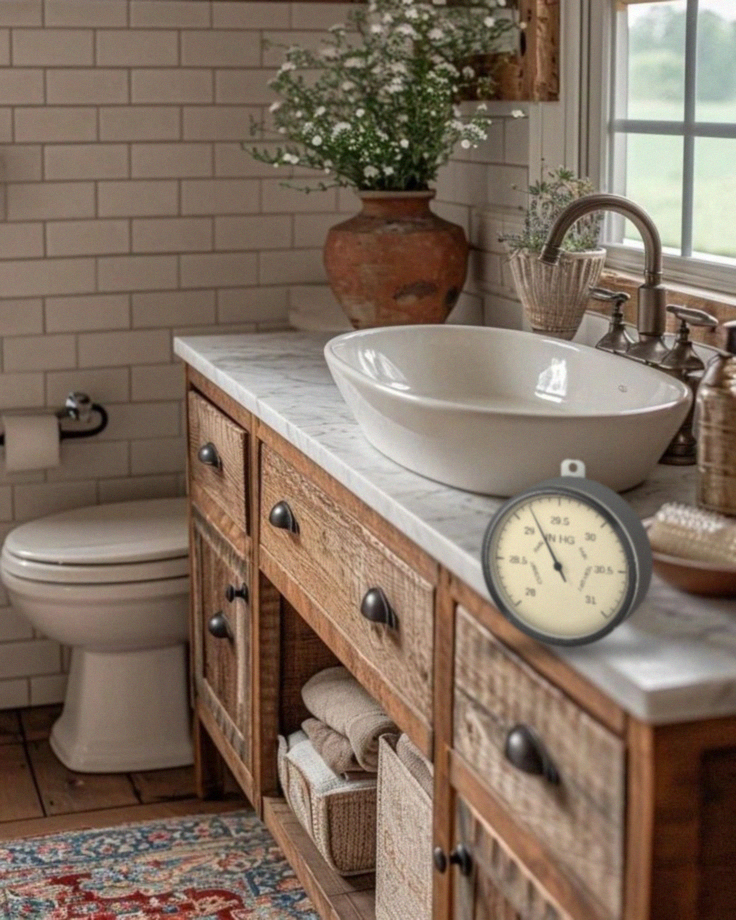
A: inHg 29.2
